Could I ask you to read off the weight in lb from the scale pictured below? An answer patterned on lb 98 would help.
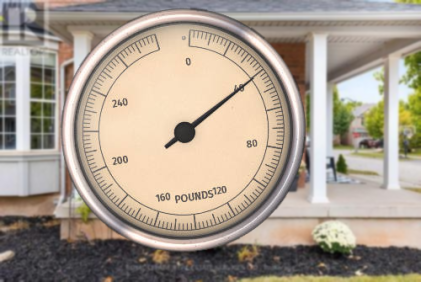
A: lb 40
